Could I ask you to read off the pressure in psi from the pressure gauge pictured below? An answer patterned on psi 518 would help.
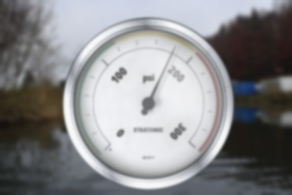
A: psi 180
